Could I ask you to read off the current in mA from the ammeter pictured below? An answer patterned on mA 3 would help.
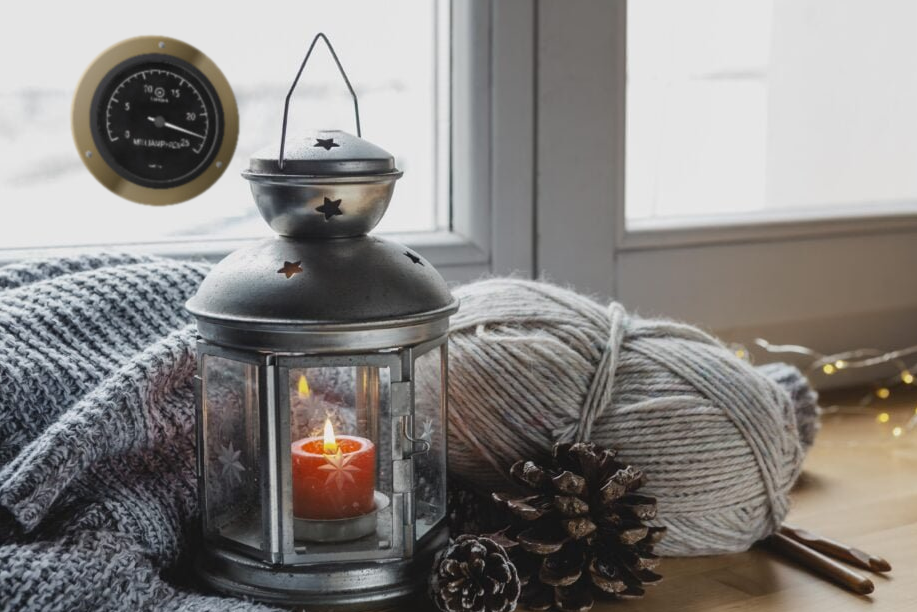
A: mA 23
